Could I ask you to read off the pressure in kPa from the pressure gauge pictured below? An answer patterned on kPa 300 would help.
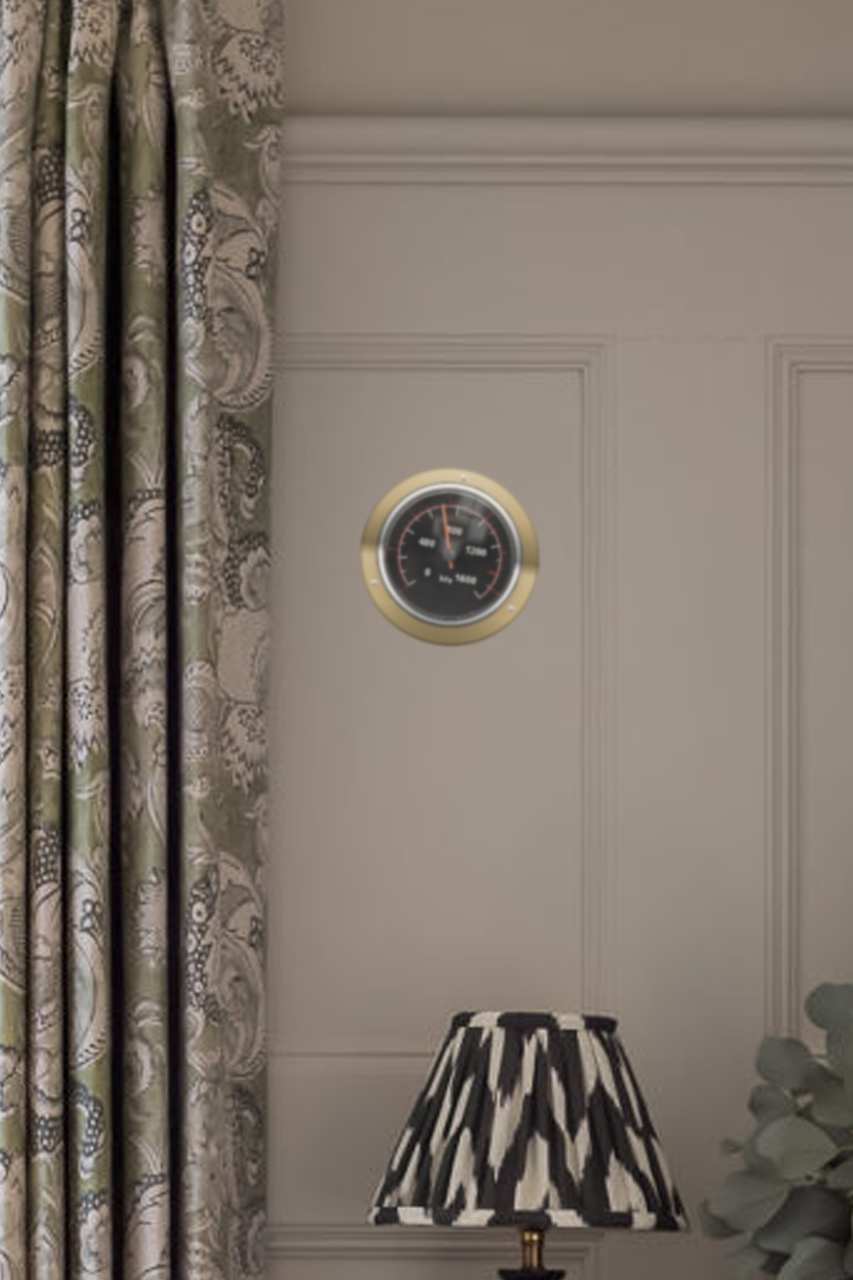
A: kPa 700
